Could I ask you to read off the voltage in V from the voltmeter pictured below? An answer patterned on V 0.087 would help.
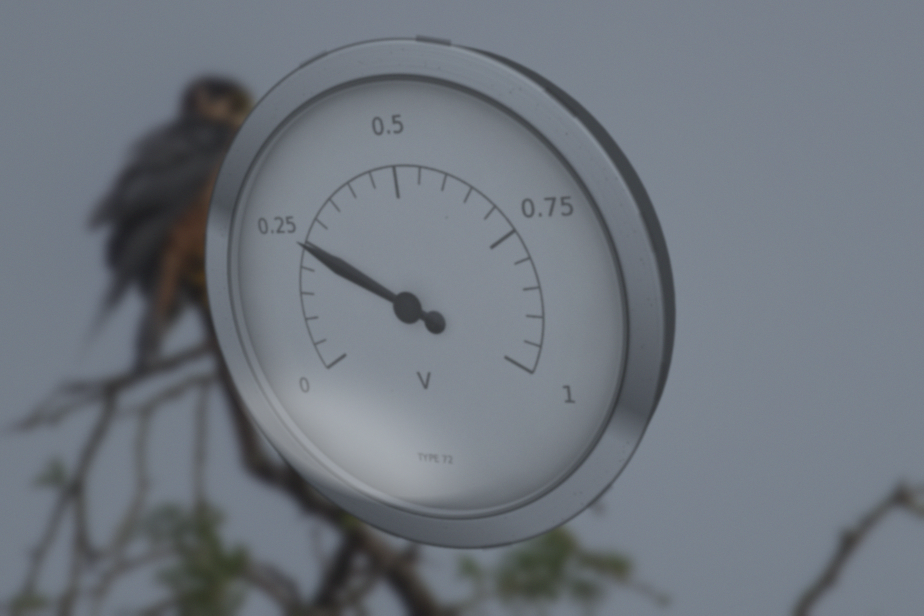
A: V 0.25
